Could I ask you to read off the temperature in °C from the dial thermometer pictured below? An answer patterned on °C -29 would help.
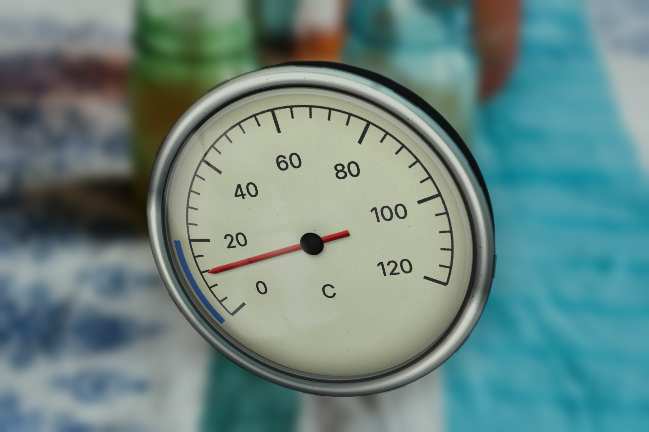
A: °C 12
